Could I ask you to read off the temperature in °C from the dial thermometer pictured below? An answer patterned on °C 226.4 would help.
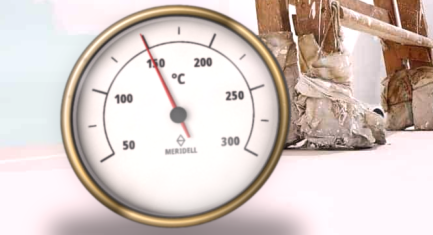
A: °C 150
